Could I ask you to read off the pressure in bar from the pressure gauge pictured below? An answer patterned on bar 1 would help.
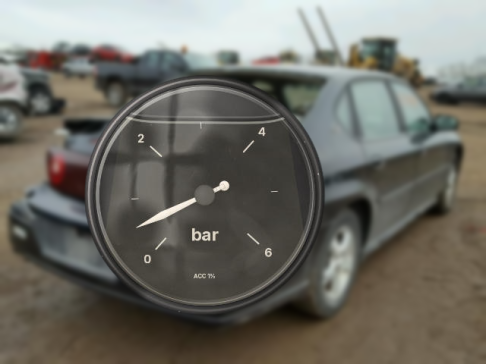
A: bar 0.5
